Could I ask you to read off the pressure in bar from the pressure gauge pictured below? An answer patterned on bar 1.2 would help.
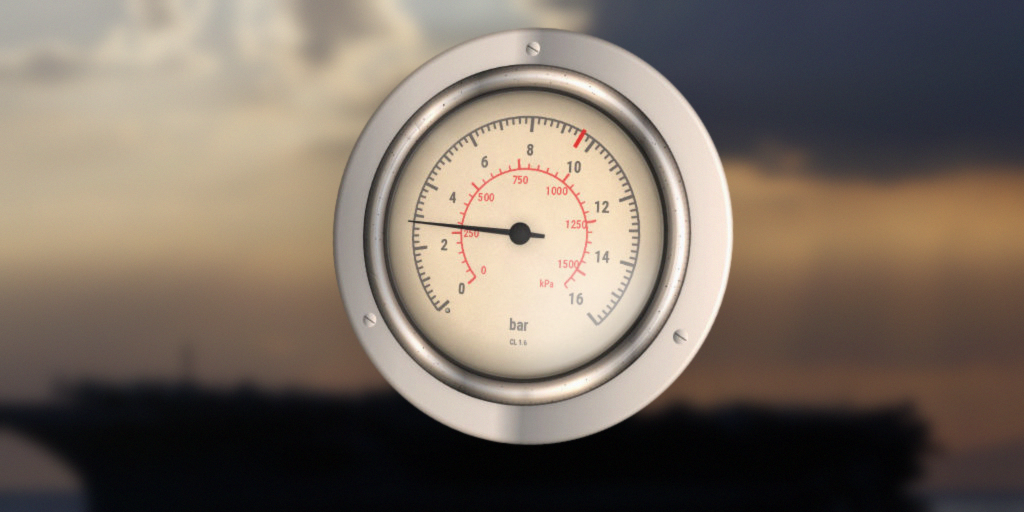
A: bar 2.8
